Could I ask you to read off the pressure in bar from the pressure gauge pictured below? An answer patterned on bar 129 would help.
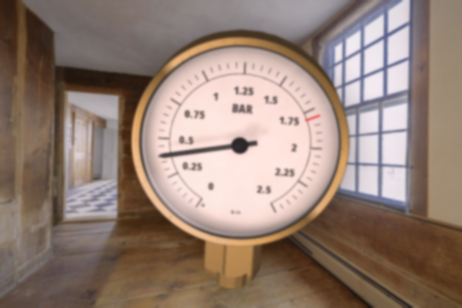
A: bar 0.4
